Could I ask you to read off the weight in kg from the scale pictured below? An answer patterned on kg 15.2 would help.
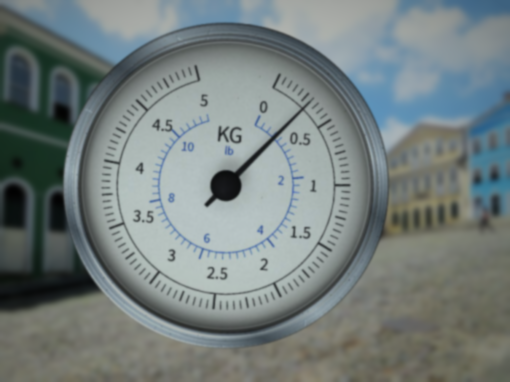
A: kg 0.3
